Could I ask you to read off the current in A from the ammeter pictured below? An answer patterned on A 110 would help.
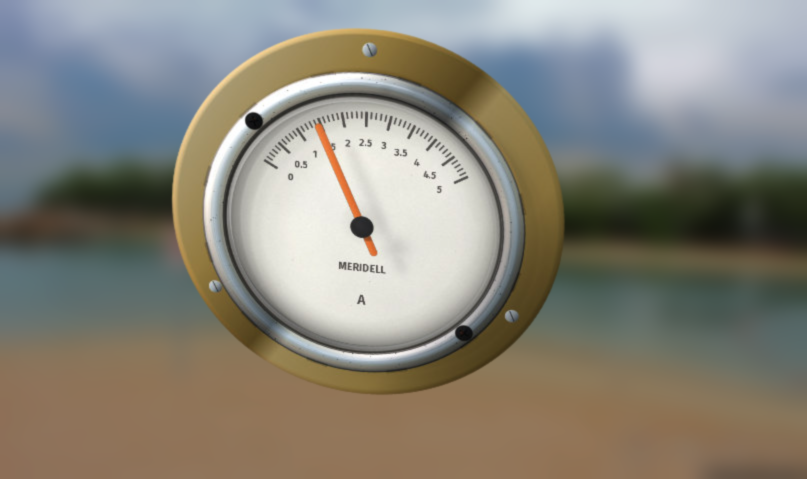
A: A 1.5
